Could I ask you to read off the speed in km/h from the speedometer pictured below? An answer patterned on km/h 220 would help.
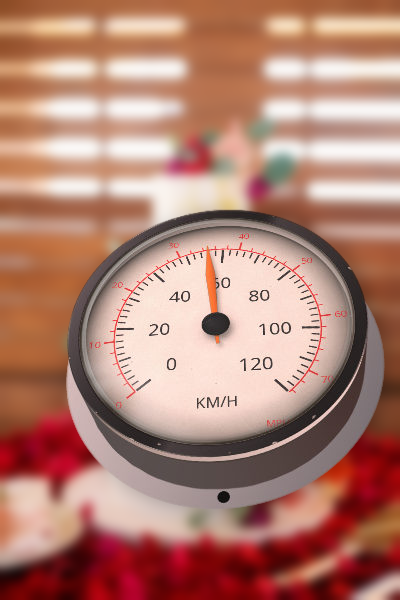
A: km/h 56
